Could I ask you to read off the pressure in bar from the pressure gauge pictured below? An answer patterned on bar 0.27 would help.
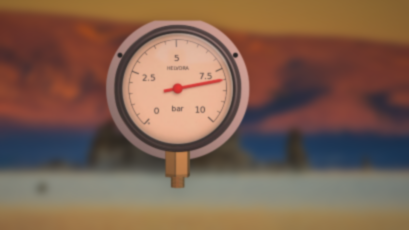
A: bar 8
